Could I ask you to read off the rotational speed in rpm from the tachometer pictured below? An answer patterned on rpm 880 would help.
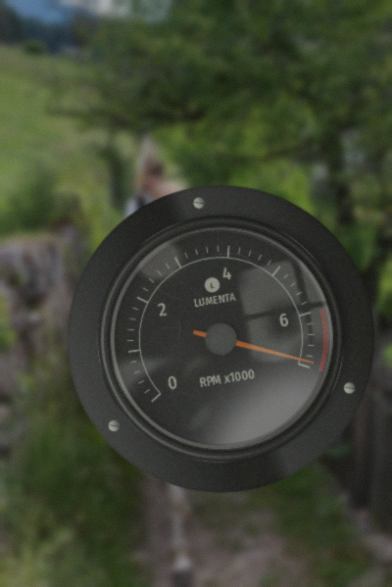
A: rpm 6900
